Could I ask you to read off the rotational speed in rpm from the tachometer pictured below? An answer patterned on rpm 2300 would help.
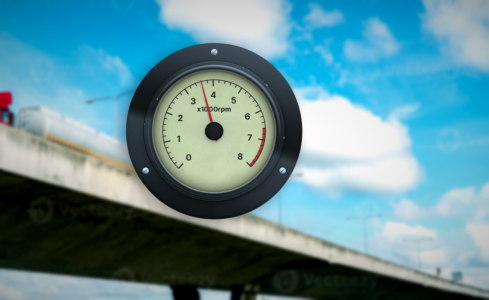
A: rpm 3600
